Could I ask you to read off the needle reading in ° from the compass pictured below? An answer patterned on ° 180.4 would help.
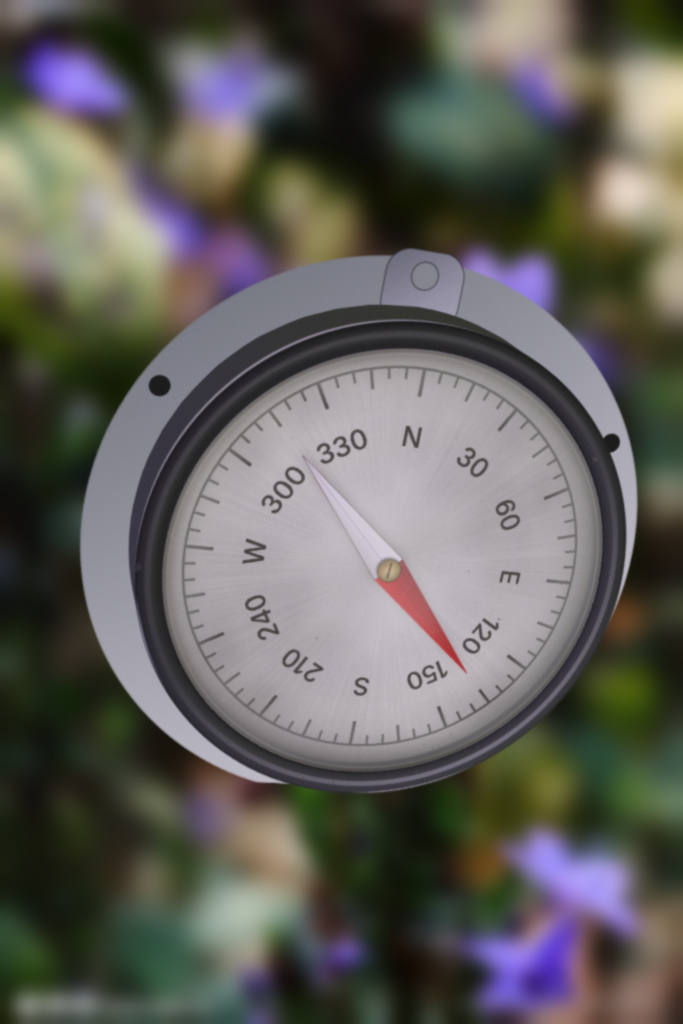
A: ° 135
